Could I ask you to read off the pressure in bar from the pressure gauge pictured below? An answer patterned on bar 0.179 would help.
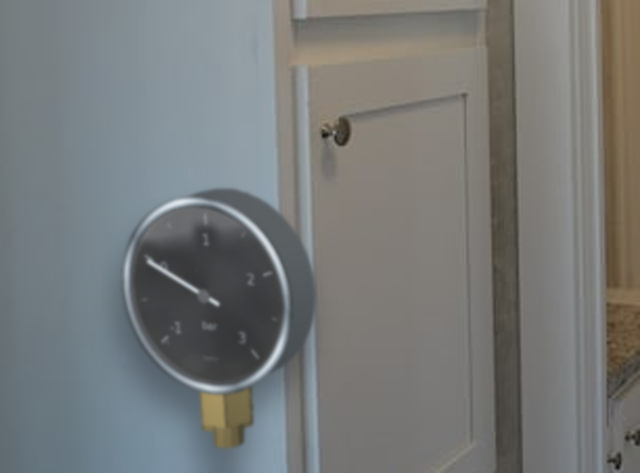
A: bar 0
